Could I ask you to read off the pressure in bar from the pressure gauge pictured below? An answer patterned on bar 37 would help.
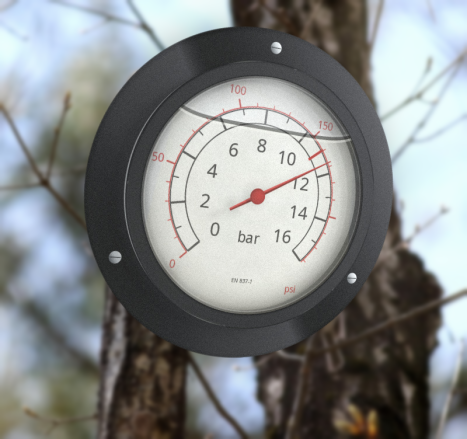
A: bar 11.5
